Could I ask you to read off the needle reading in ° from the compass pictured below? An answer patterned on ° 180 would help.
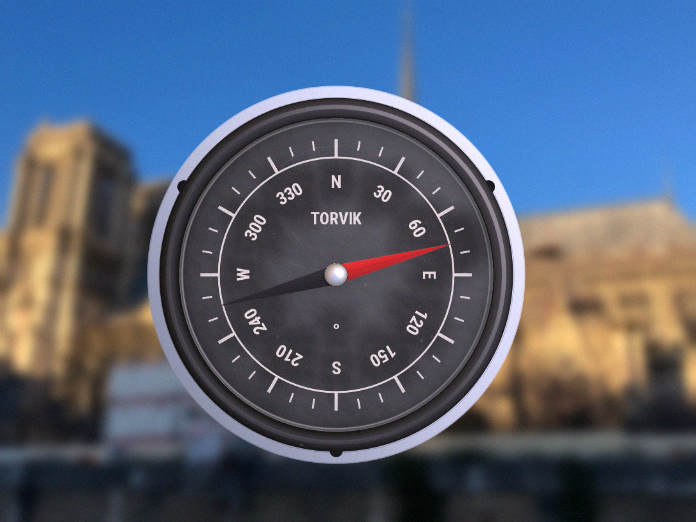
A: ° 75
